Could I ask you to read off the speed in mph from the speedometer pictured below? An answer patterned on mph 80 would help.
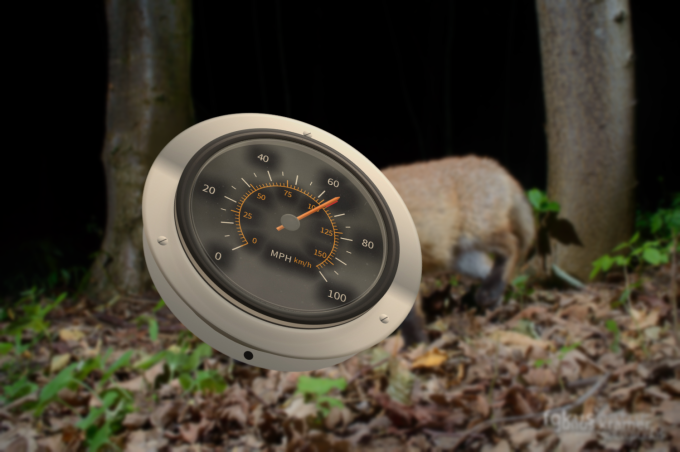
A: mph 65
